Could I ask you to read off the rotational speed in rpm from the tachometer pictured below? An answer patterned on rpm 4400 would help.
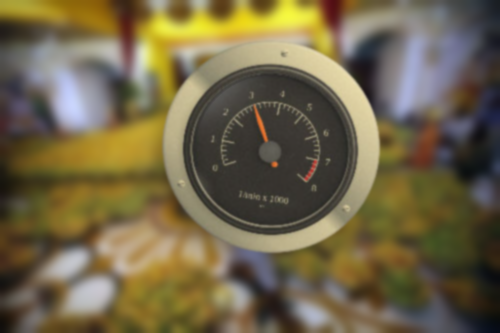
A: rpm 3000
